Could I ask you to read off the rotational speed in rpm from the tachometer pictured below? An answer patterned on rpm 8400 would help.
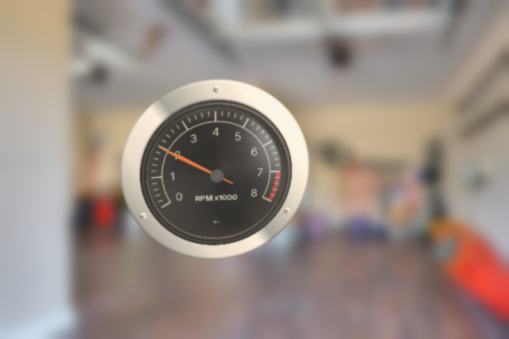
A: rpm 2000
